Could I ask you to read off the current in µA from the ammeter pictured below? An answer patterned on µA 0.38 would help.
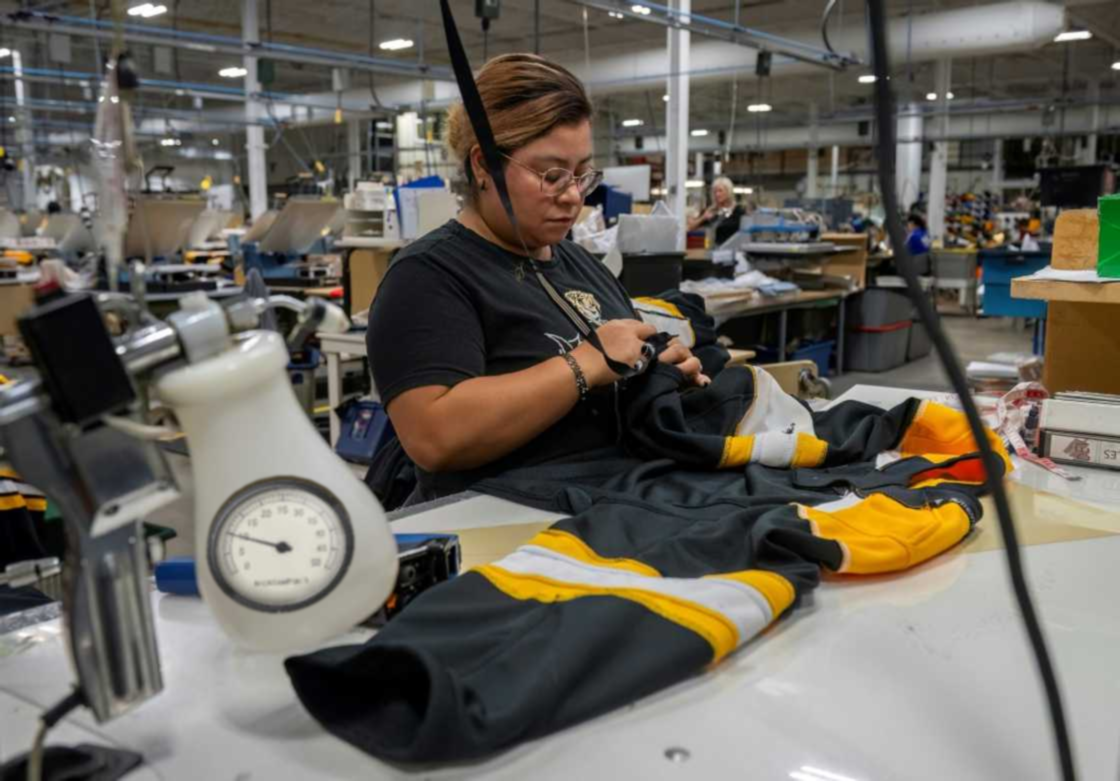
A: µA 10
